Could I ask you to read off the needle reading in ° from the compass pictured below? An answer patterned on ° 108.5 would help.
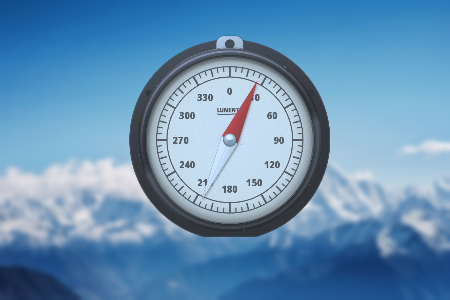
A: ° 25
